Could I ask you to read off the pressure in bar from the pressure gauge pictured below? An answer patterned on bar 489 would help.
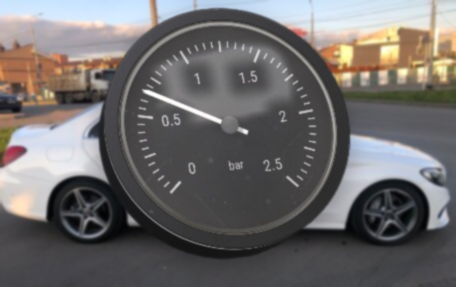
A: bar 0.65
